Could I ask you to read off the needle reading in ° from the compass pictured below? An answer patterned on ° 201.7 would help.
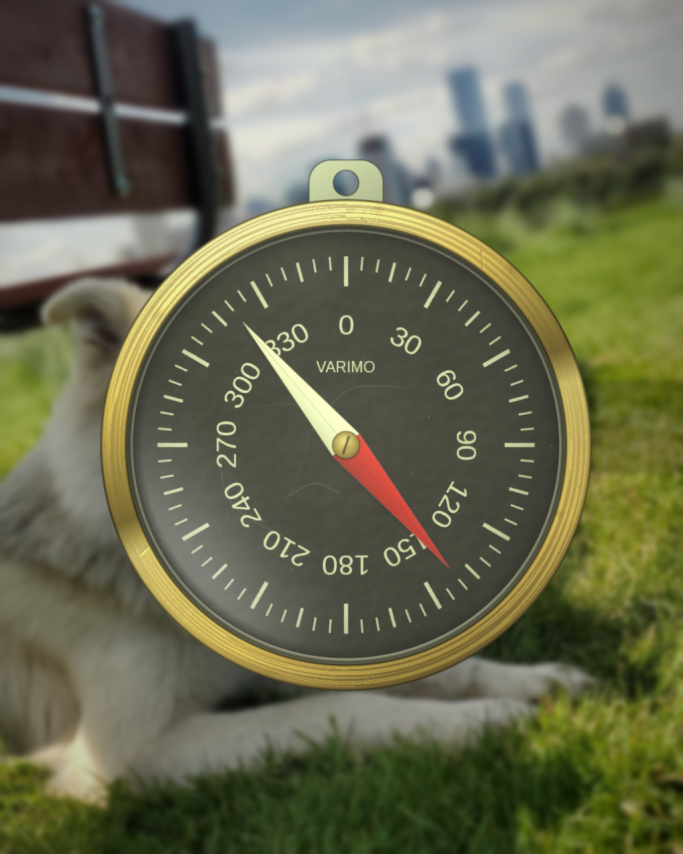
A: ° 140
